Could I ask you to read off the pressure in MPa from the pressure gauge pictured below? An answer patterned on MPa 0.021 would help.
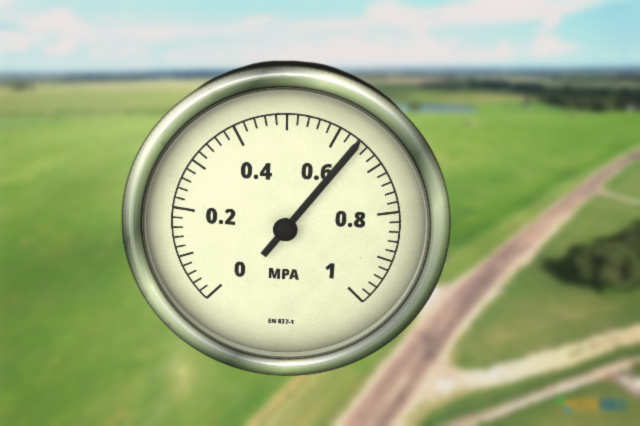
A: MPa 0.64
